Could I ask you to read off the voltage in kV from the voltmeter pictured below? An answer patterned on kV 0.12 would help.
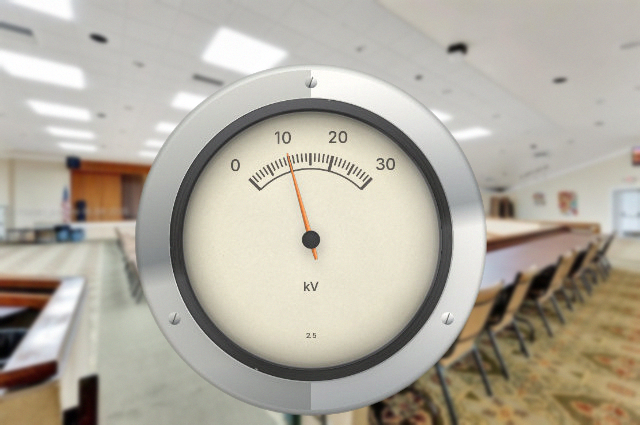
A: kV 10
